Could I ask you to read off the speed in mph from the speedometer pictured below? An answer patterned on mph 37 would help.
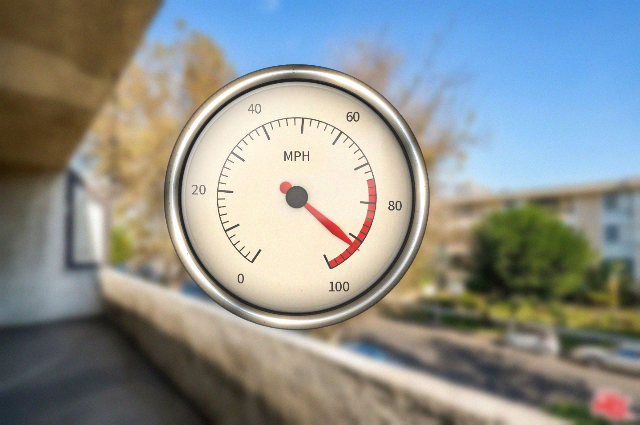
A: mph 92
